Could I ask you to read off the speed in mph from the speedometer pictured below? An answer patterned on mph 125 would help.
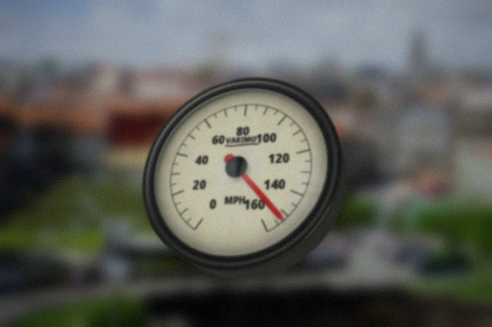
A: mph 152.5
